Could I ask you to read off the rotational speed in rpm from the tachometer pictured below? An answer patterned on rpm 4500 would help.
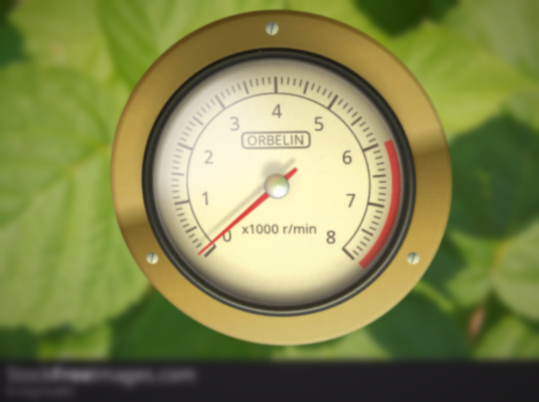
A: rpm 100
